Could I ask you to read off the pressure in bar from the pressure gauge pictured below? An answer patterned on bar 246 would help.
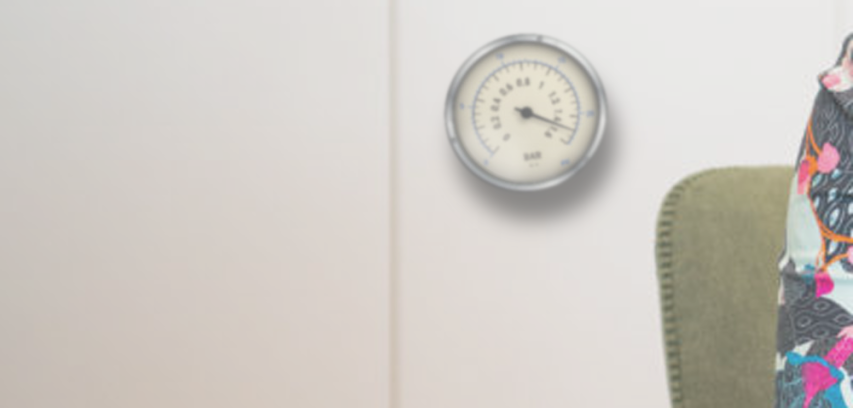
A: bar 1.5
